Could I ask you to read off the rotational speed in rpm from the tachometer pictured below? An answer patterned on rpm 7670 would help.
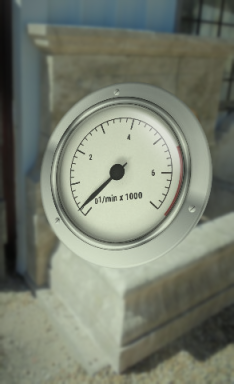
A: rpm 200
